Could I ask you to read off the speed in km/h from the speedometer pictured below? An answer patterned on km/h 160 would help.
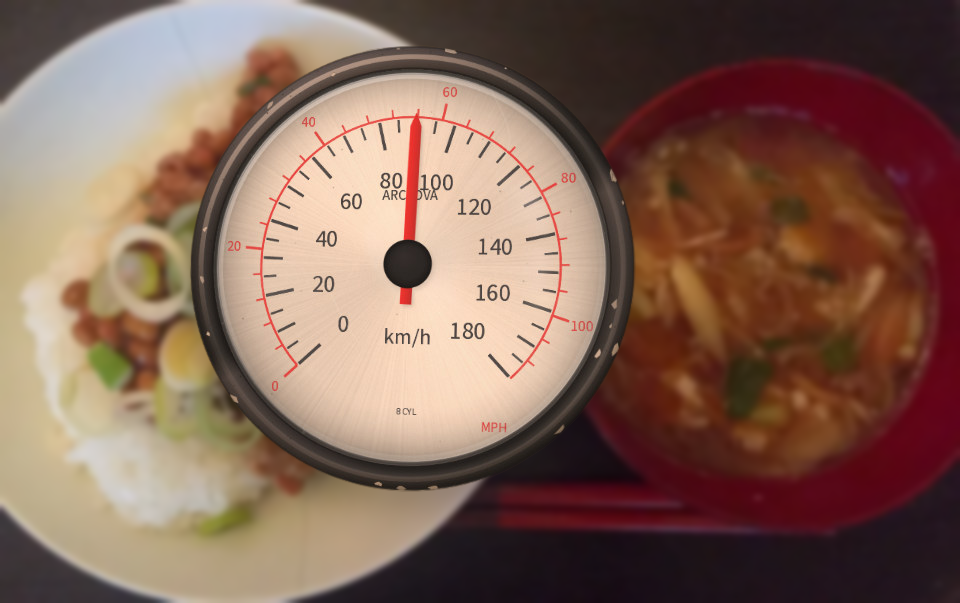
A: km/h 90
